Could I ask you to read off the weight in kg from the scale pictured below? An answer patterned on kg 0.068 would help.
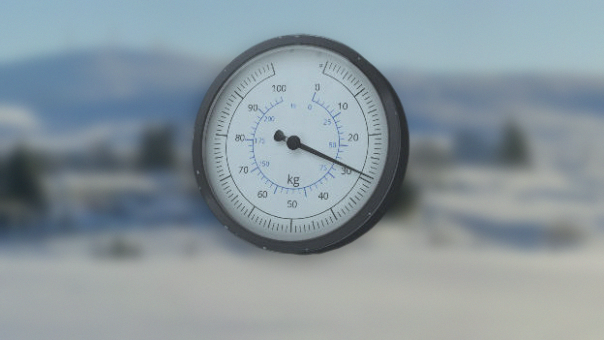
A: kg 29
